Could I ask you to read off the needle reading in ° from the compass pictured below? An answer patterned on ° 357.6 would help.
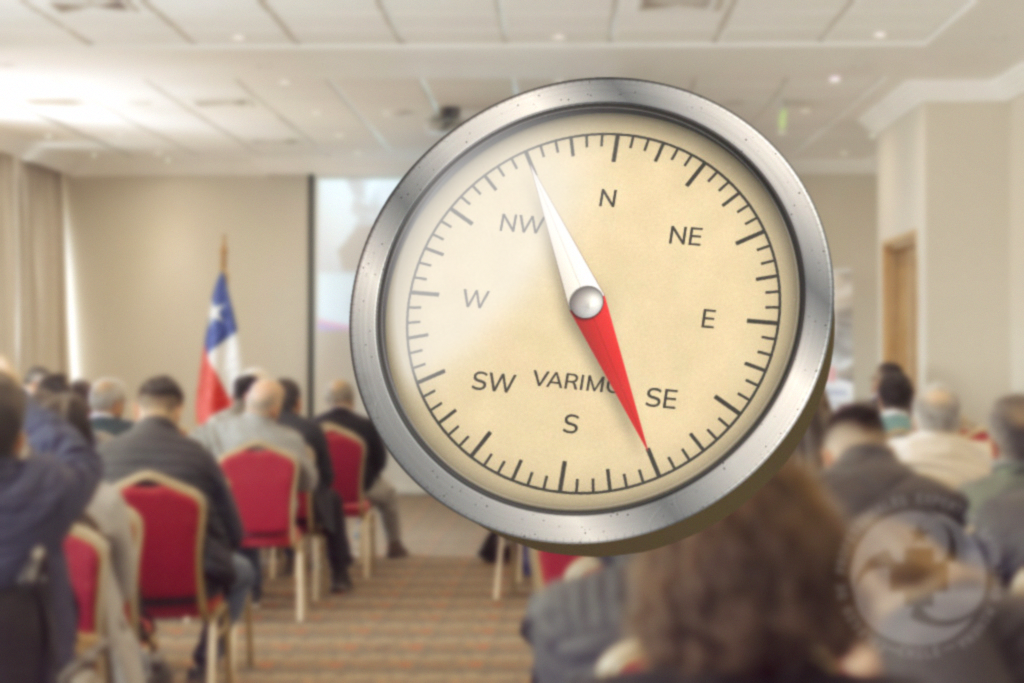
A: ° 150
